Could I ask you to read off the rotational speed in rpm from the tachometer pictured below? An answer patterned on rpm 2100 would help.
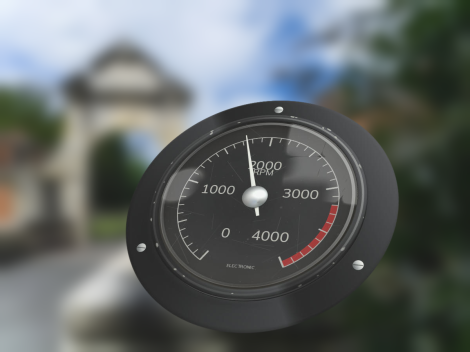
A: rpm 1750
